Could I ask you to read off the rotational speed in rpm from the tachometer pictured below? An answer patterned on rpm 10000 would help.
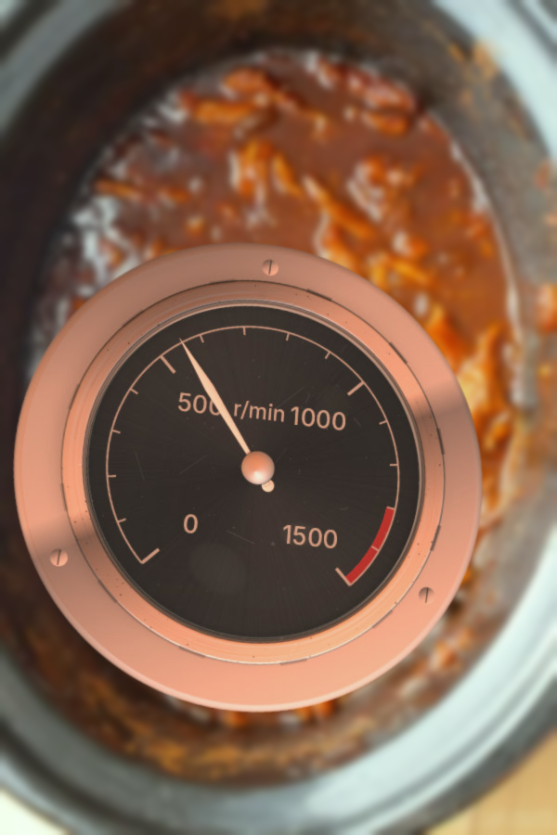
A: rpm 550
